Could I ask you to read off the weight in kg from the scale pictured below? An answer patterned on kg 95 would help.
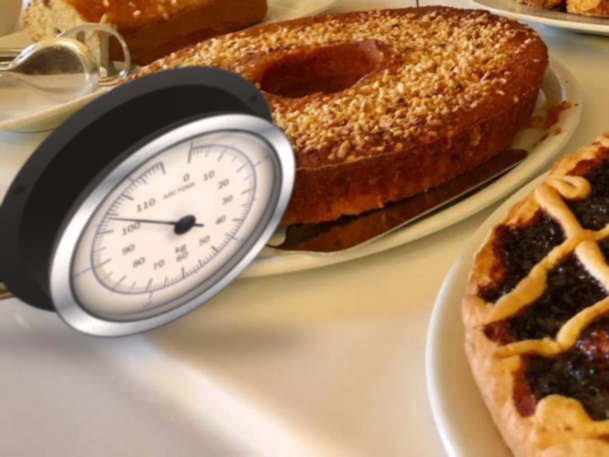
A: kg 105
